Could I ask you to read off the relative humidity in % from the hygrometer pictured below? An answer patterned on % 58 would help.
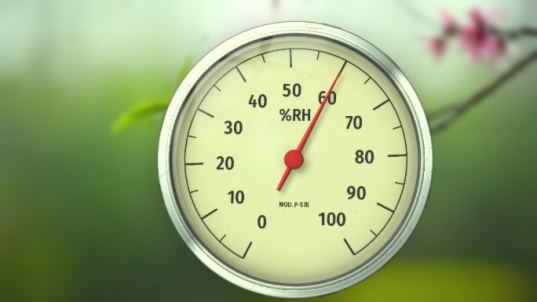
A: % 60
